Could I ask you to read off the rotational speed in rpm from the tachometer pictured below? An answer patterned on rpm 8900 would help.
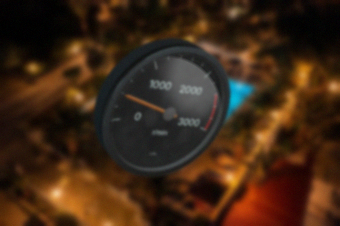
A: rpm 400
